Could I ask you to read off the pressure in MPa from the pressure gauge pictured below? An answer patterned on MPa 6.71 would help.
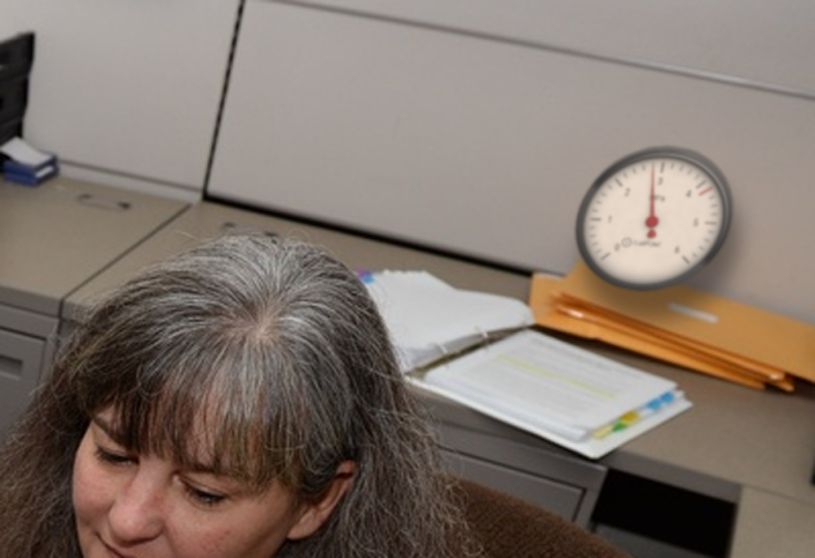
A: MPa 2.8
